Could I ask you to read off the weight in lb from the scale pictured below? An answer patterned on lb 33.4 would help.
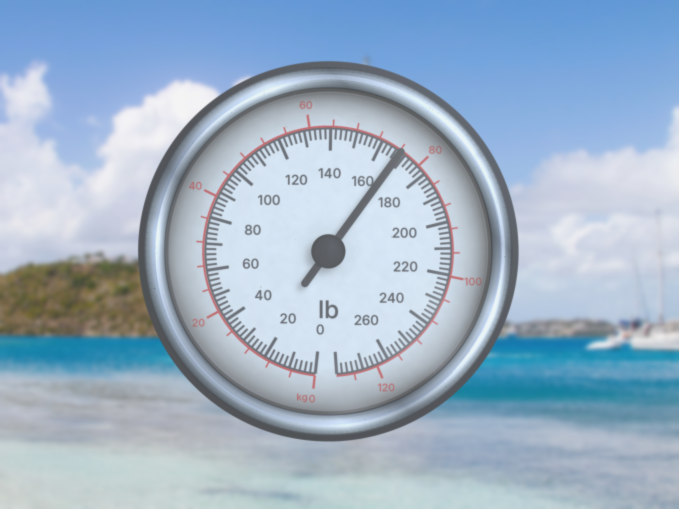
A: lb 168
